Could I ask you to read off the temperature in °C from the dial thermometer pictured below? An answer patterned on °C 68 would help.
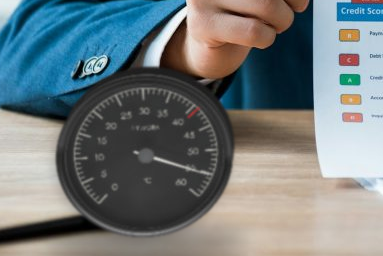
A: °C 55
